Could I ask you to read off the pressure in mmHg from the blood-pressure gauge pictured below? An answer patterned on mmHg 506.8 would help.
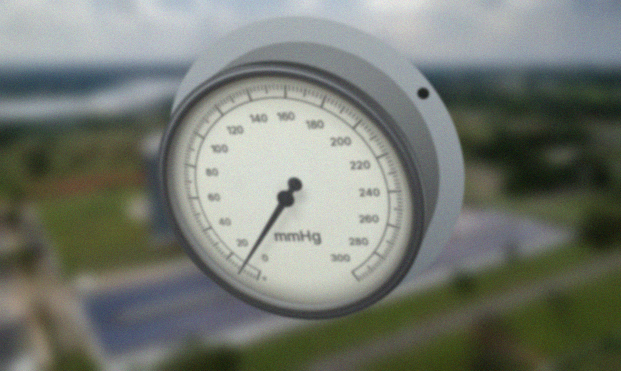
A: mmHg 10
